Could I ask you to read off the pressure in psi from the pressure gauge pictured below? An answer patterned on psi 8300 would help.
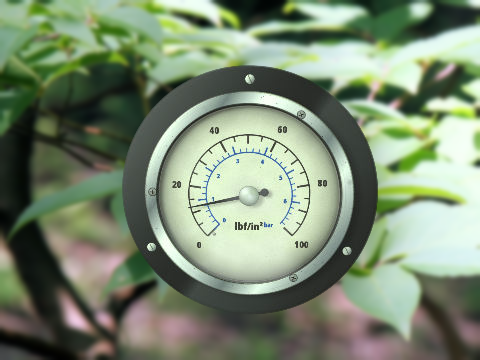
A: psi 12.5
